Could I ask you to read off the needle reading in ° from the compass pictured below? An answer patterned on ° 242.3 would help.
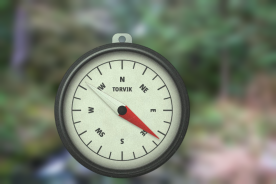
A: ° 127.5
